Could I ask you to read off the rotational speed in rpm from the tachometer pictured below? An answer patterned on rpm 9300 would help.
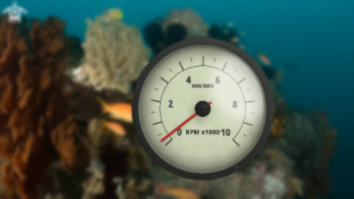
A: rpm 250
